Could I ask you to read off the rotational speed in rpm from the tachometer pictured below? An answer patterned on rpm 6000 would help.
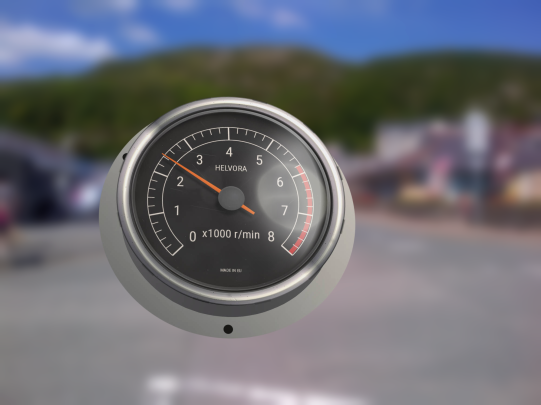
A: rpm 2400
